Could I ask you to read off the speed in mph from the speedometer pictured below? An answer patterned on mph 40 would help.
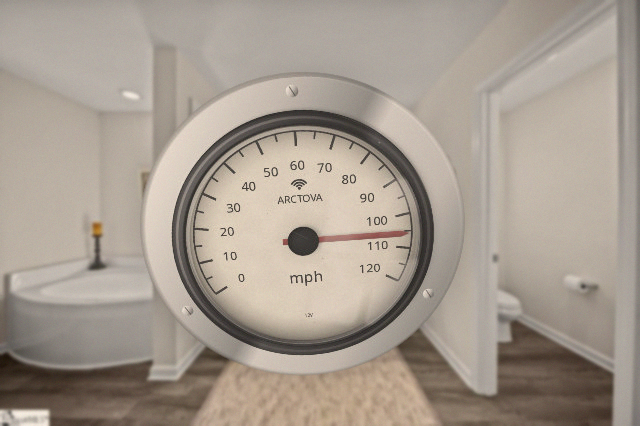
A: mph 105
